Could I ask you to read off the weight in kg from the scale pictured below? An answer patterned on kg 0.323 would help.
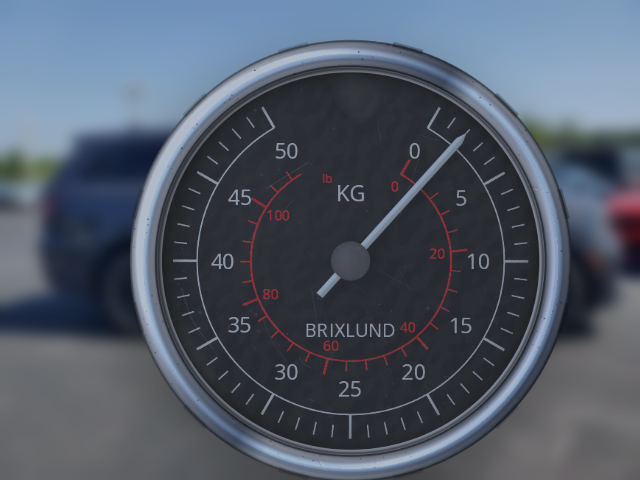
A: kg 2
